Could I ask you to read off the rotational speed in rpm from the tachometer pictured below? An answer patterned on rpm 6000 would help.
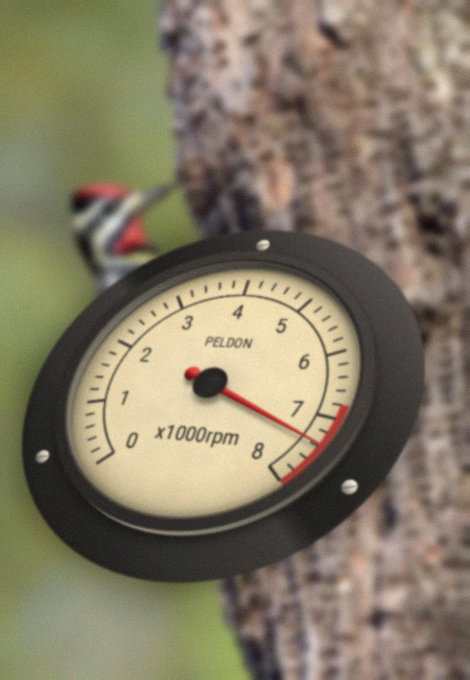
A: rpm 7400
